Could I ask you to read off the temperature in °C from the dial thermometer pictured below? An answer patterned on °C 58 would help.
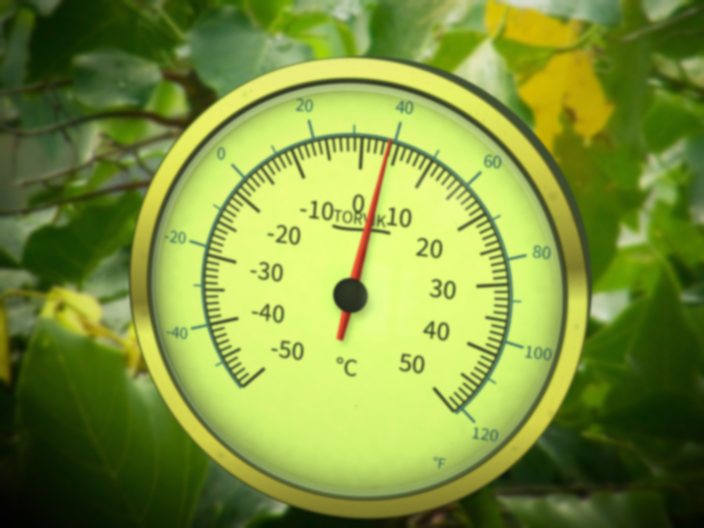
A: °C 4
